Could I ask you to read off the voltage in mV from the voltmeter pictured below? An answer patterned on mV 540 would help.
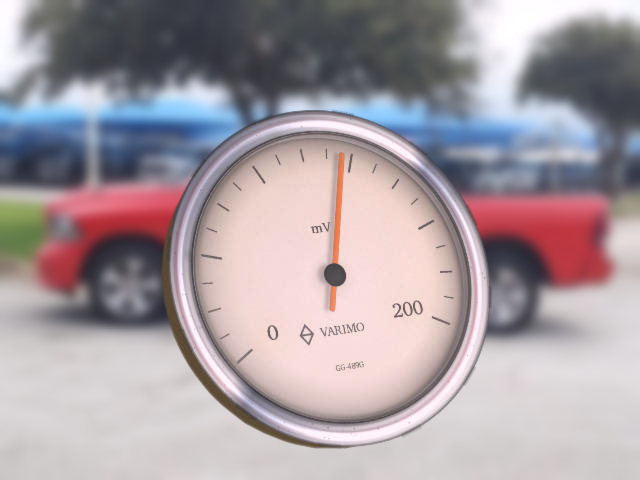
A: mV 115
